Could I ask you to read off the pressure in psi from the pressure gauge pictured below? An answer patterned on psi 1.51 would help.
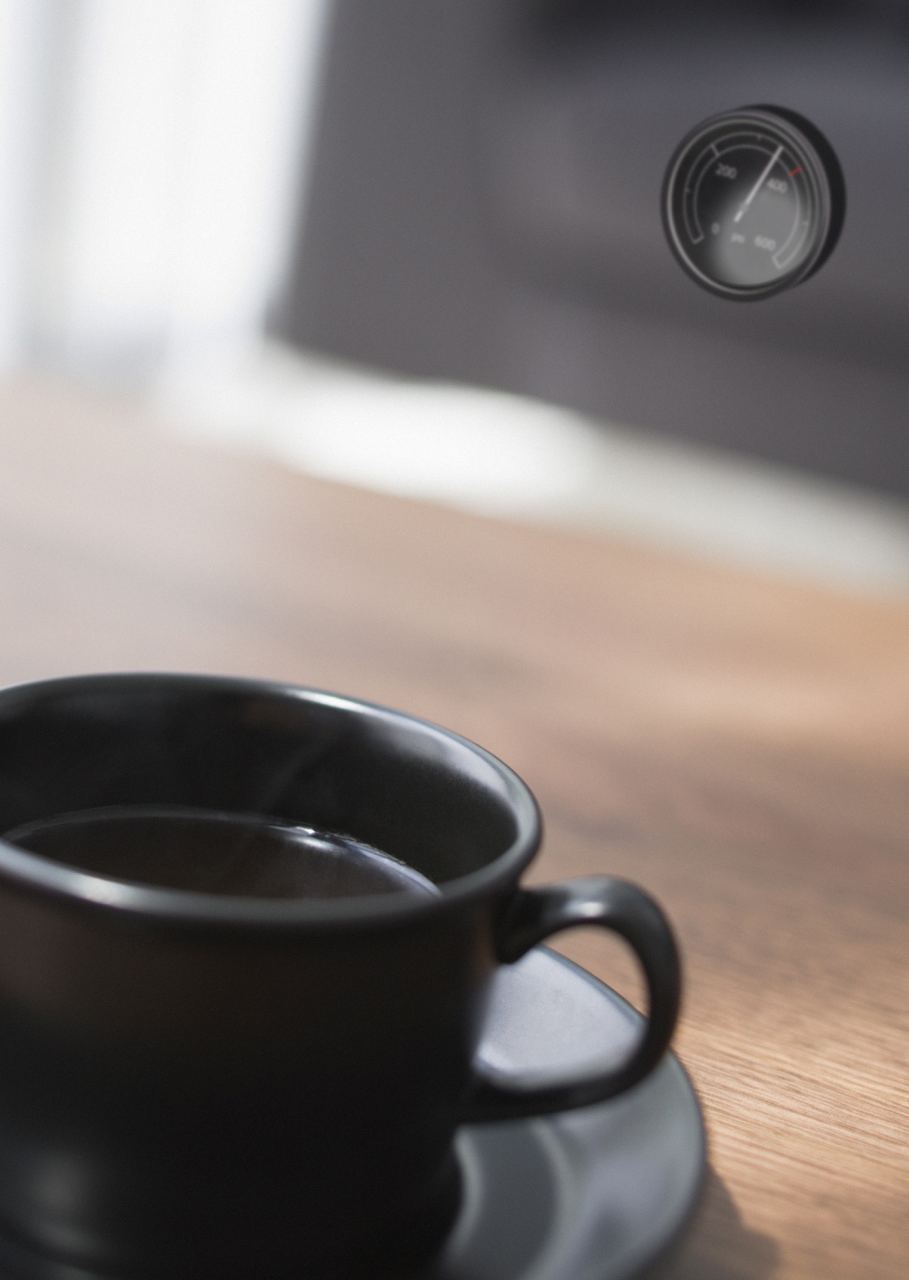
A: psi 350
